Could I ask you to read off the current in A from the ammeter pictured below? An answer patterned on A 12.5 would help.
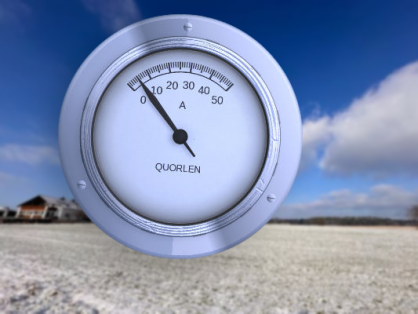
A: A 5
